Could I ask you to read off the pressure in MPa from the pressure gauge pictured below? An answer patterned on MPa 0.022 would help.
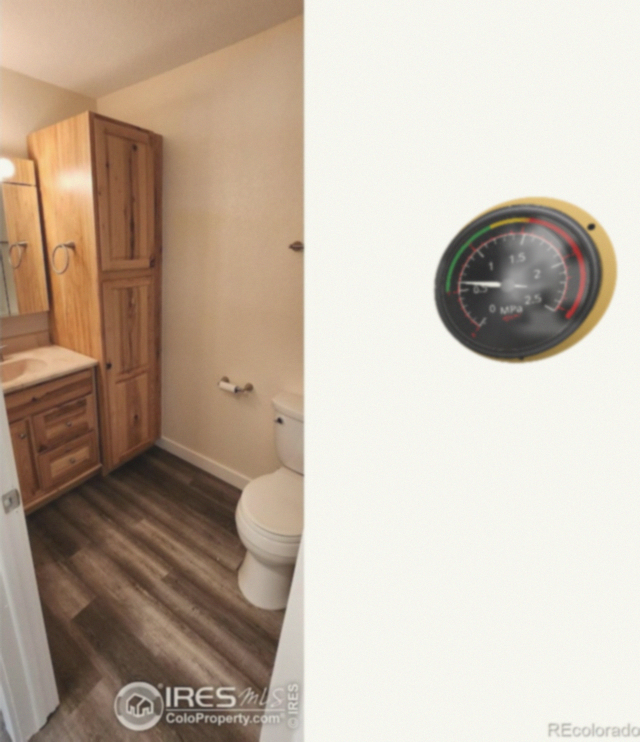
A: MPa 0.6
